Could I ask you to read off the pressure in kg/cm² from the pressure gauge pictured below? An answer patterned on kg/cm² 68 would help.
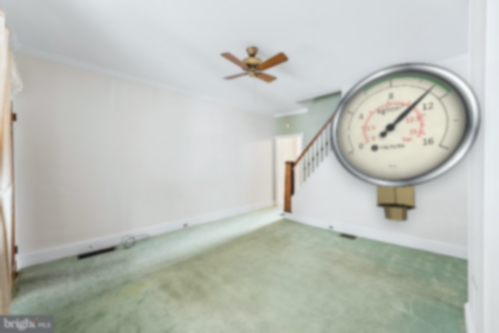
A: kg/cm² 11
